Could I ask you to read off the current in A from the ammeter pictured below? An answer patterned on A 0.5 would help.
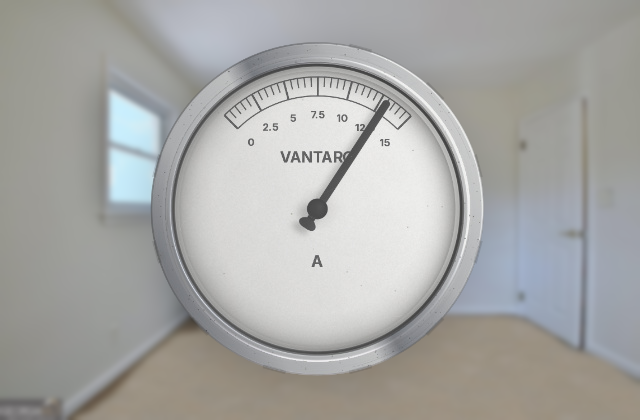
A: A 13
